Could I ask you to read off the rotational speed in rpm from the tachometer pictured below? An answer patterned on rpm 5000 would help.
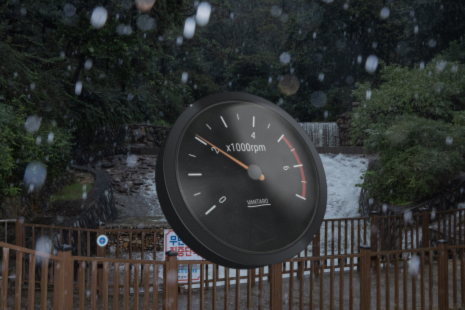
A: rpm 2000
